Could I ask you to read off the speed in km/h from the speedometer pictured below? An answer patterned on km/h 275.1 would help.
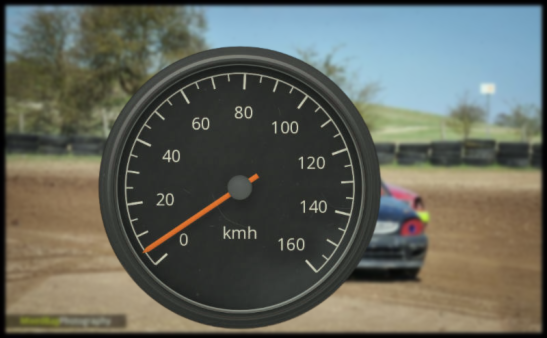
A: km/h 5
